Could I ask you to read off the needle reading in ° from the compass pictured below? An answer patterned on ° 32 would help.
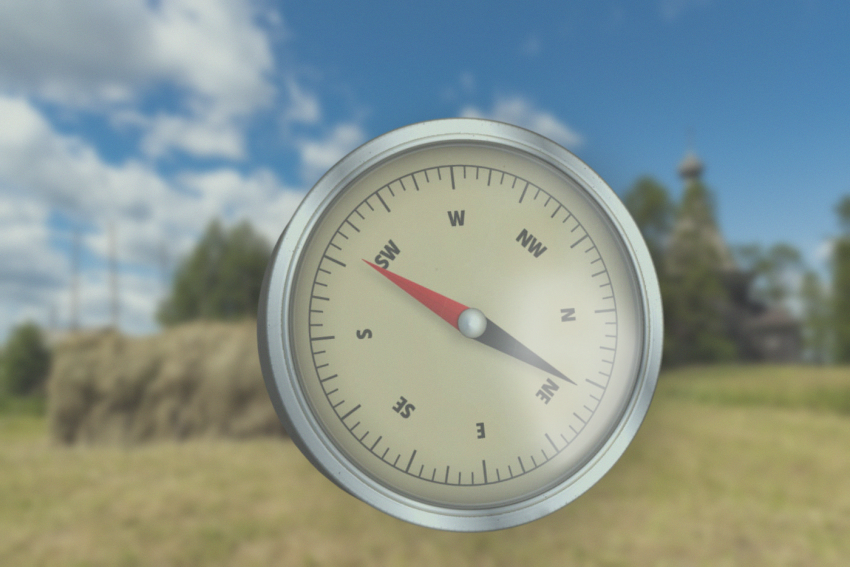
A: ° 215
